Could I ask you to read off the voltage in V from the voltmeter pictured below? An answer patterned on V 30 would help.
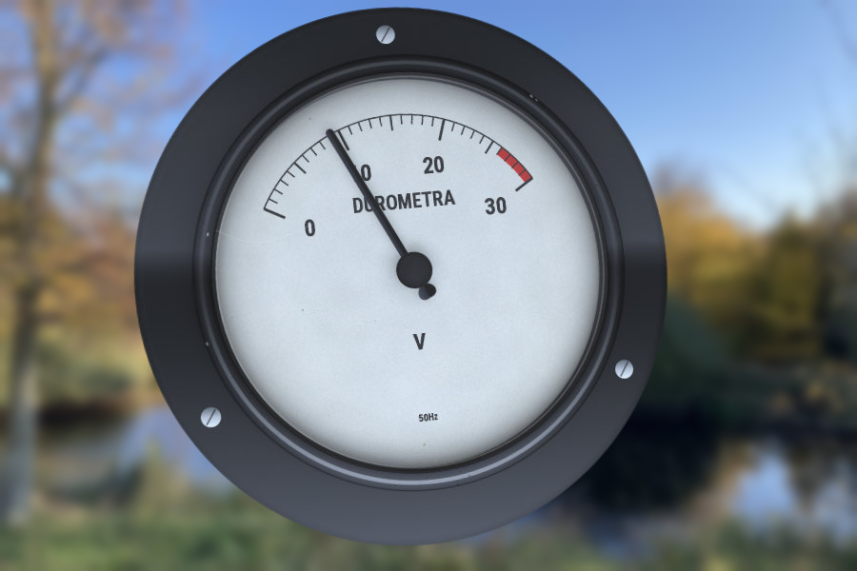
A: V 9
